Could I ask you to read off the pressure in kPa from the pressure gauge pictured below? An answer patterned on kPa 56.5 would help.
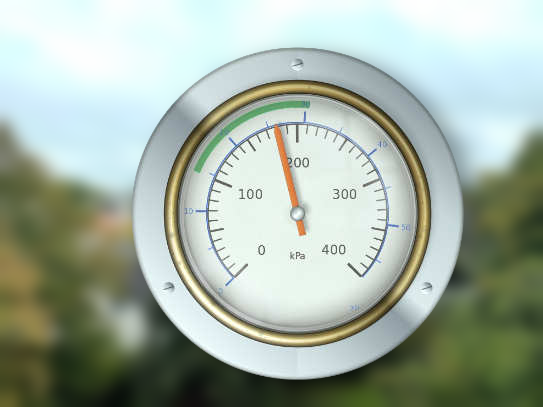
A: kPa 180
